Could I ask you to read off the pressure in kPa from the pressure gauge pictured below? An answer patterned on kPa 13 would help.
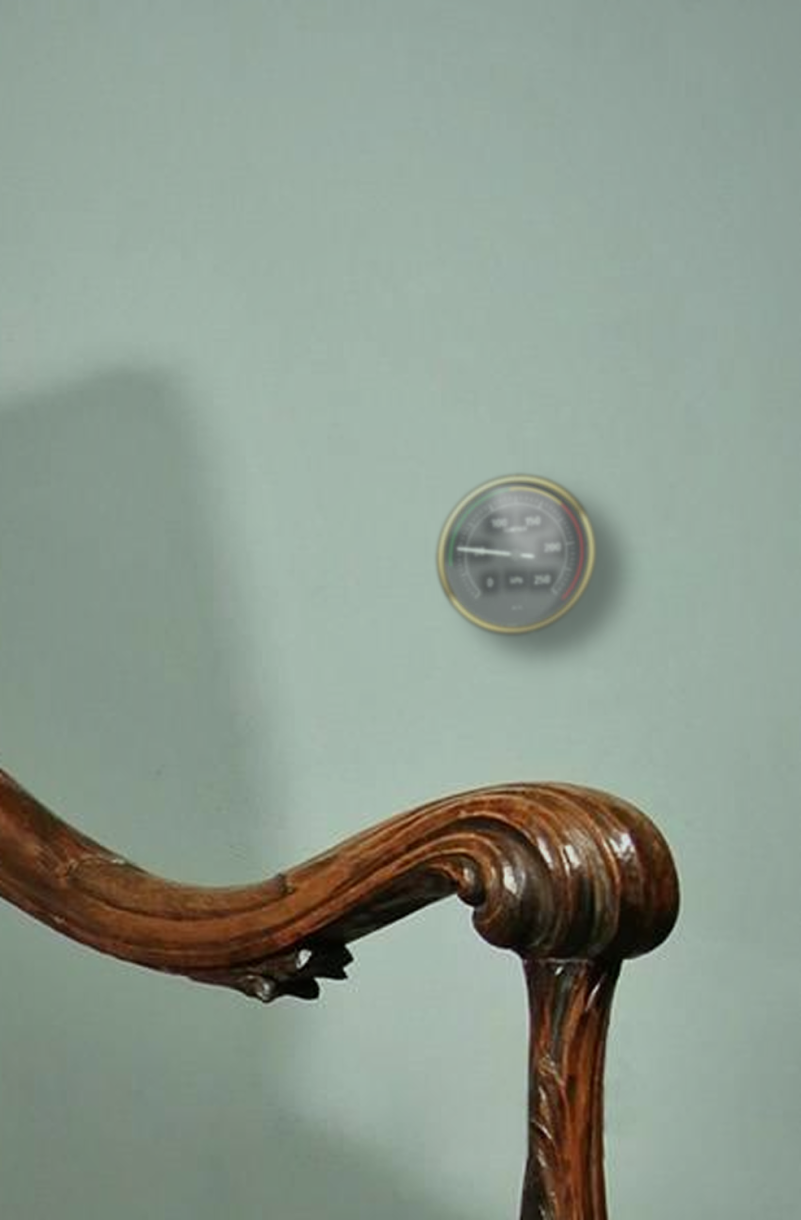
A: kPa 50
